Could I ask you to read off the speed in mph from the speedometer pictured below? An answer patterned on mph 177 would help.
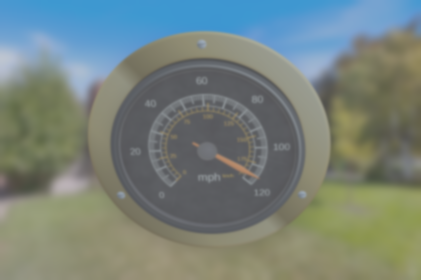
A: mph 115
